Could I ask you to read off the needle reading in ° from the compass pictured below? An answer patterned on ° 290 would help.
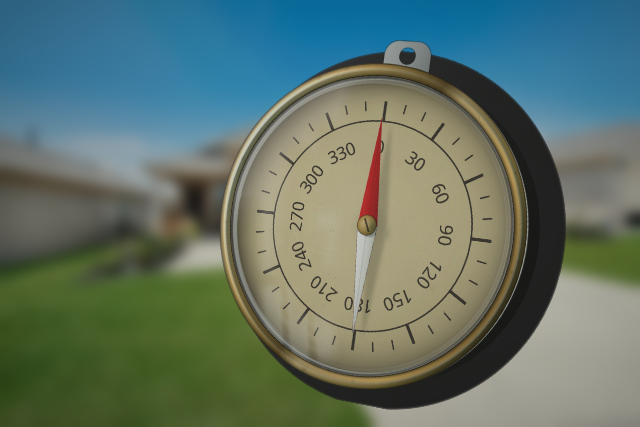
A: ° 0
